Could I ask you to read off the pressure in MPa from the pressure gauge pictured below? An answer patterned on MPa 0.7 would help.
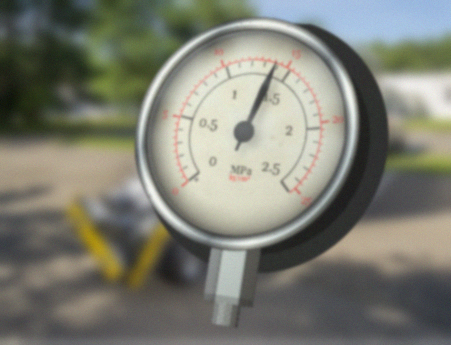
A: MPa 1.4
